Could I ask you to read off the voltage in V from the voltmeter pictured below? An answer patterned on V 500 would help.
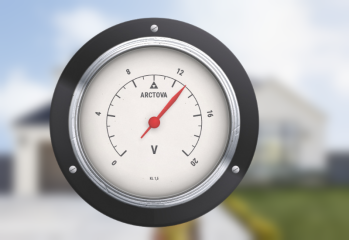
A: V 13
